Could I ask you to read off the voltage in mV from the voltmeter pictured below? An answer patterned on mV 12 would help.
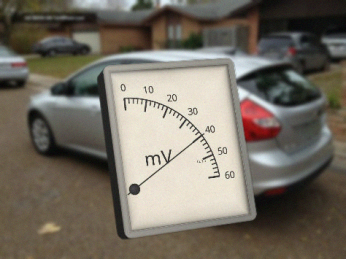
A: mV 40
